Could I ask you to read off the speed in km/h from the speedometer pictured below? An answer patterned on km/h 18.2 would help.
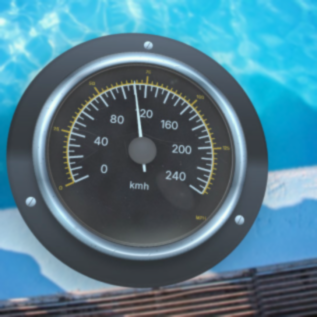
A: km/h 110
